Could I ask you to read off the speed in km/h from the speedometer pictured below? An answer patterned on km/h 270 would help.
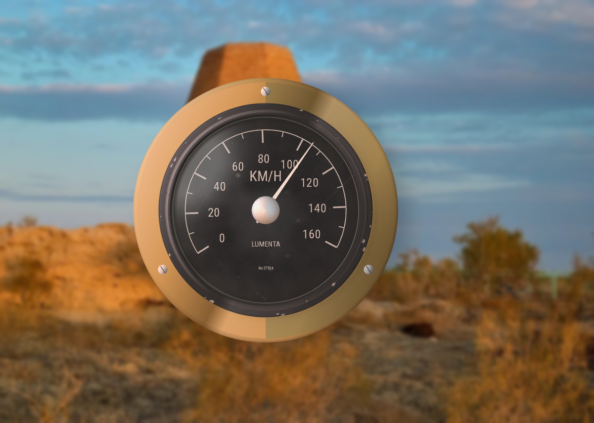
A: km/h 105
